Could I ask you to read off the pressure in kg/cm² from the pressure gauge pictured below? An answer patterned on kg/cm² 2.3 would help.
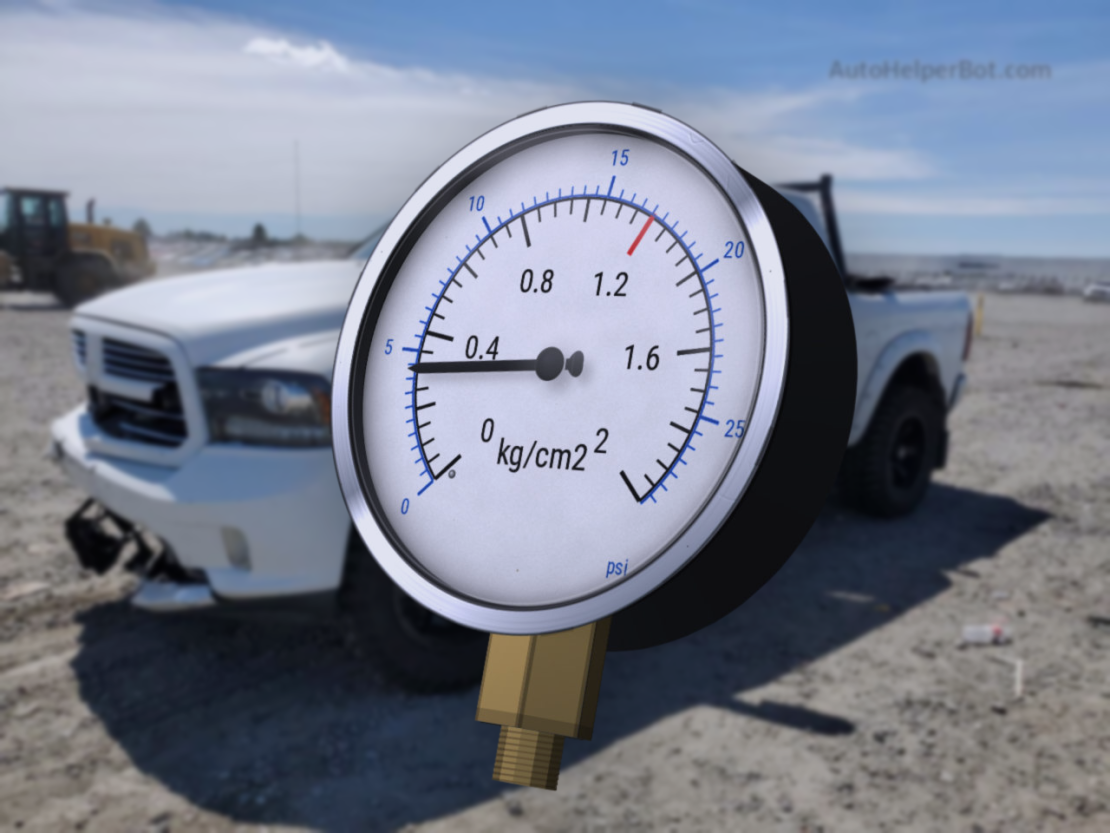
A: kg/cm² 0.3
